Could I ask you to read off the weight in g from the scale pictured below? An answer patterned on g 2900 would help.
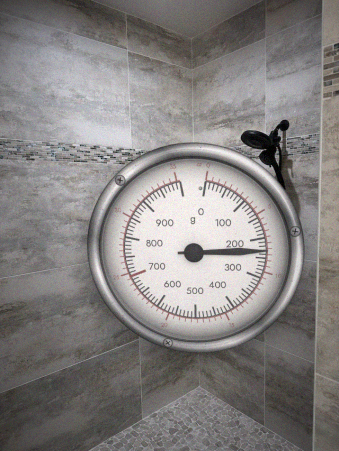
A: g 230
